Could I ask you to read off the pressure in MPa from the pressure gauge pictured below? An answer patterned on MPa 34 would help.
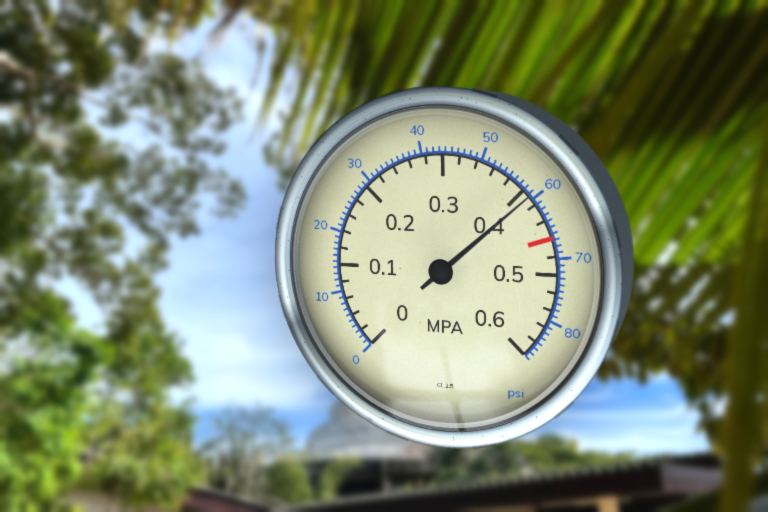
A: MPa 0.41
